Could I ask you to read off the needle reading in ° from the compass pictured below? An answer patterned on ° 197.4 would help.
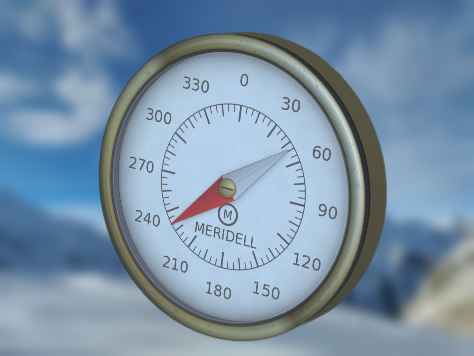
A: ° 230
